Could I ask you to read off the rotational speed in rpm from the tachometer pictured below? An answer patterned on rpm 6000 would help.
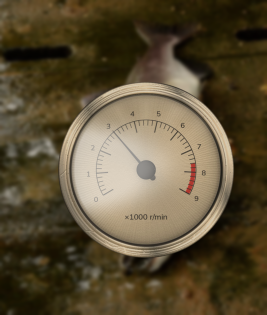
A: rpm 3000
